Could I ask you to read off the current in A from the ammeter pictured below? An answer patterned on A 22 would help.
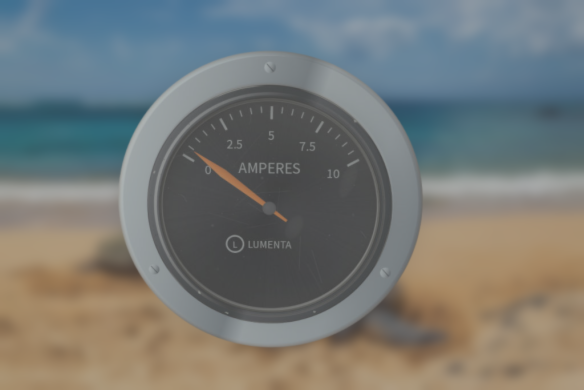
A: A 0.5
